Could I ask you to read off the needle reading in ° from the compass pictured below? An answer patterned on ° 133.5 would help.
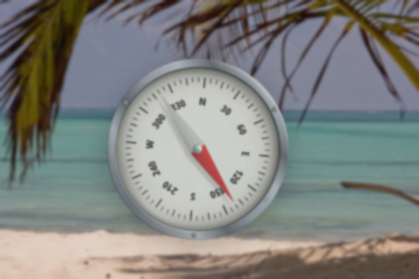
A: ° 140
